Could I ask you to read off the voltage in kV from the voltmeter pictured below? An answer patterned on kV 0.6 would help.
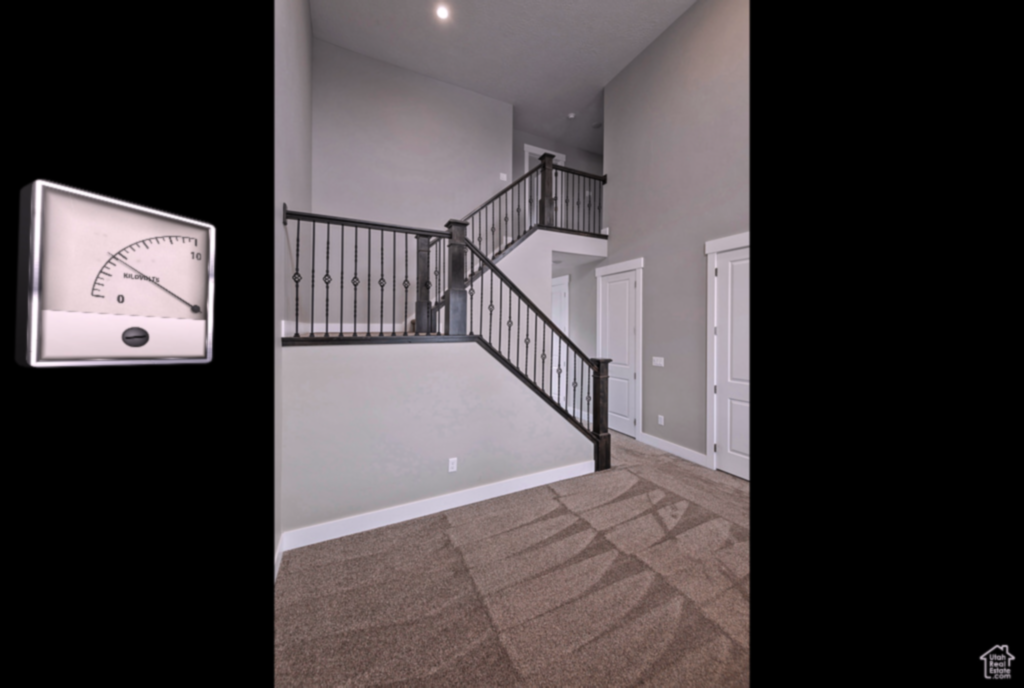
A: kV 3.5
